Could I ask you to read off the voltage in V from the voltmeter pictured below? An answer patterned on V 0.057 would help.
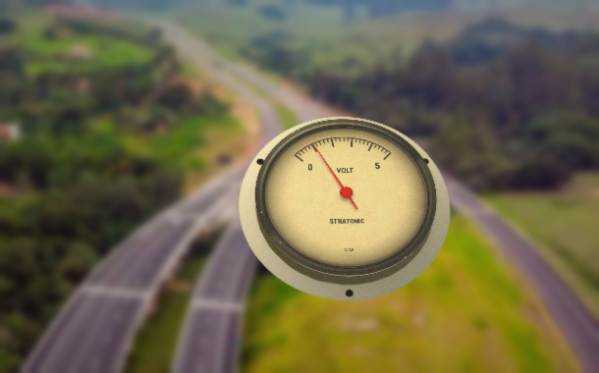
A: V 1
